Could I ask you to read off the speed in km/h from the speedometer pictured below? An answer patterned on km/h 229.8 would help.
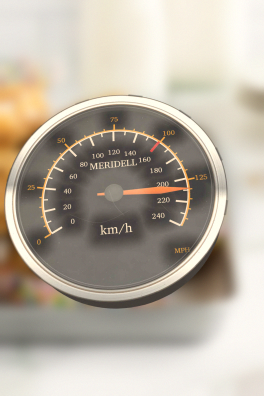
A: km/h 210
